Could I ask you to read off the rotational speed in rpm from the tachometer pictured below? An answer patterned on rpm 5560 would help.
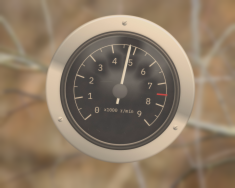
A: rpm 4750
